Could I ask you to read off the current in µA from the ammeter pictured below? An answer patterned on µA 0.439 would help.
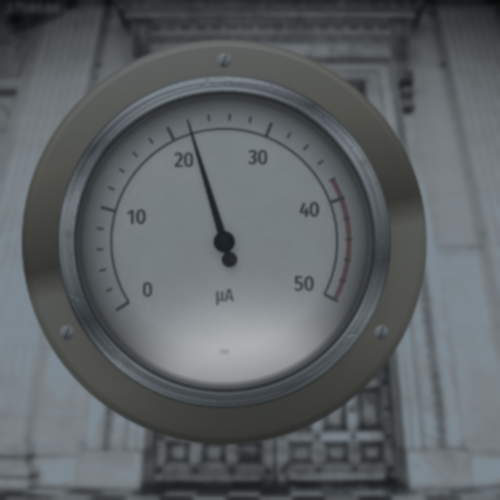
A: µA 22
